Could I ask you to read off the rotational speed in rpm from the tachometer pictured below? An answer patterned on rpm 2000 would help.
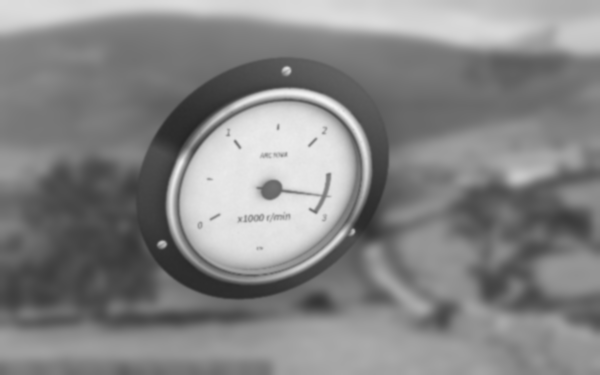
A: rpm 2750
